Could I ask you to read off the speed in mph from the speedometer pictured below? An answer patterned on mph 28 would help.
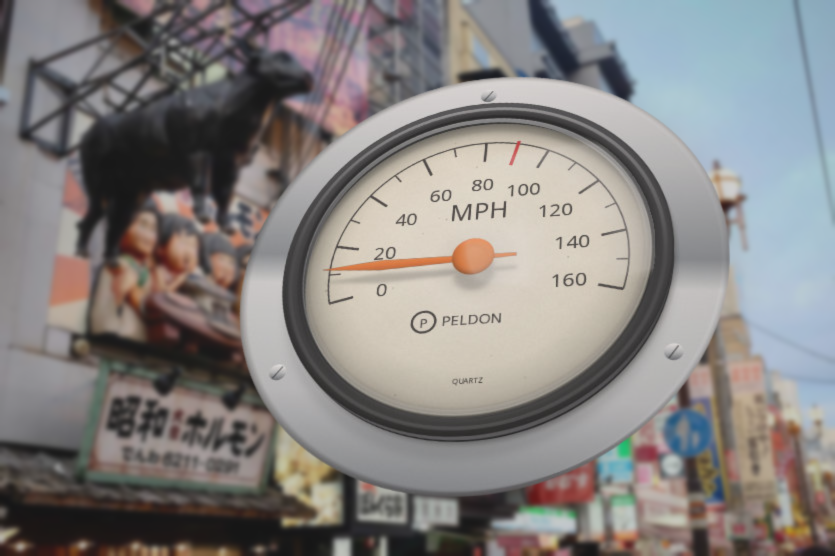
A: mph 10
